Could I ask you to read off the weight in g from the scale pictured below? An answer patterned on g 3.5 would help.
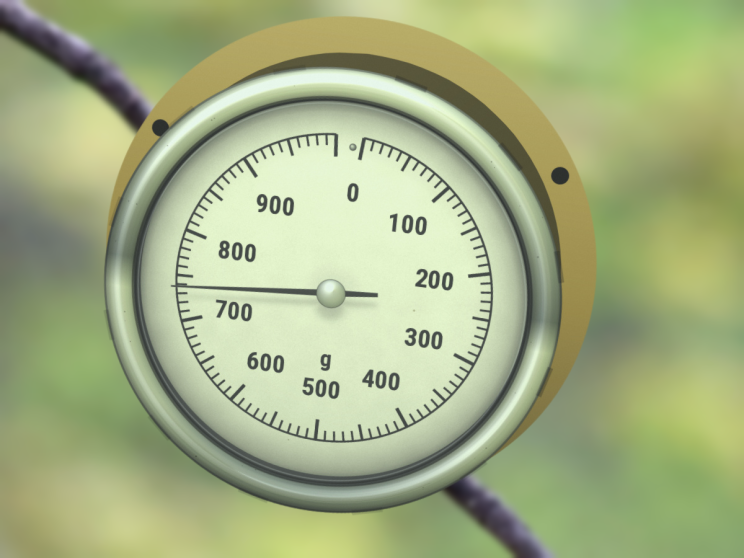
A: g 740
